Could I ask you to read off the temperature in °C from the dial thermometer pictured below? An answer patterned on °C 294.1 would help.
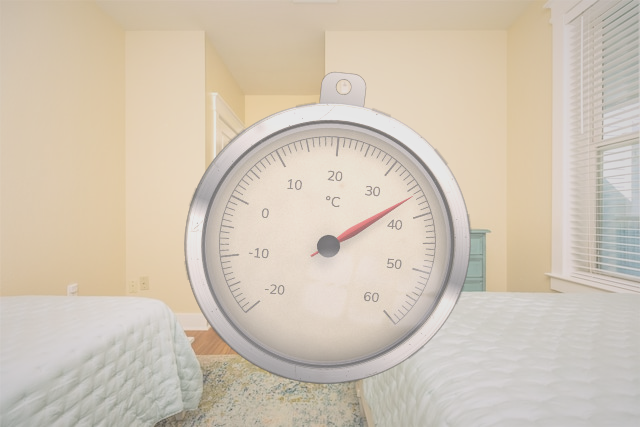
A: °C 36
